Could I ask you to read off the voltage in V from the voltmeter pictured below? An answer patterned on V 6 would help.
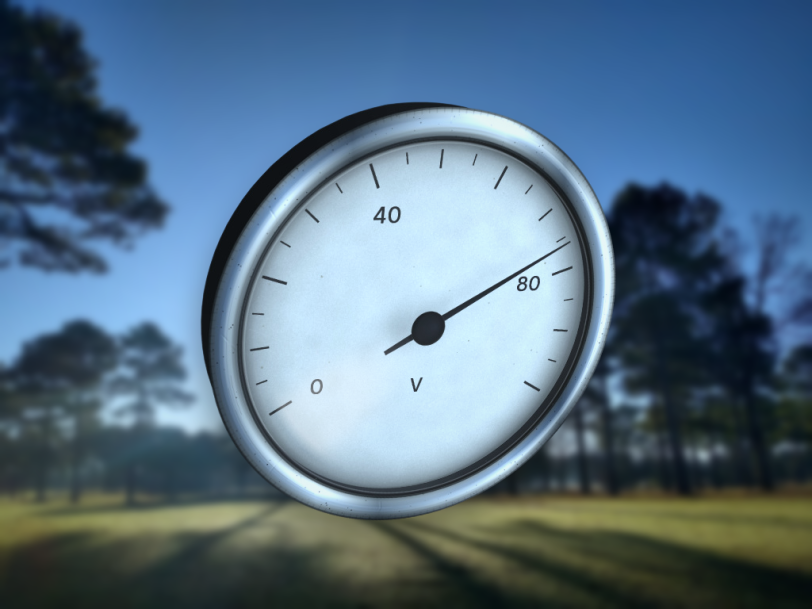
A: V 75
